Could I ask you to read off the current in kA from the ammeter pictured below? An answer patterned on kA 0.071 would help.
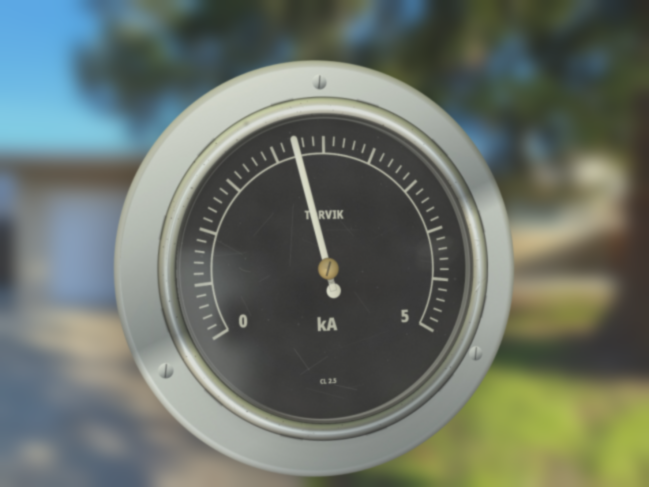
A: kA 2.2
